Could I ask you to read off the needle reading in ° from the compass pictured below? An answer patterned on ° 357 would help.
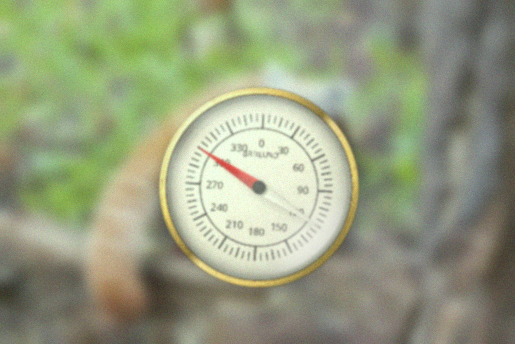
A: ° 300
